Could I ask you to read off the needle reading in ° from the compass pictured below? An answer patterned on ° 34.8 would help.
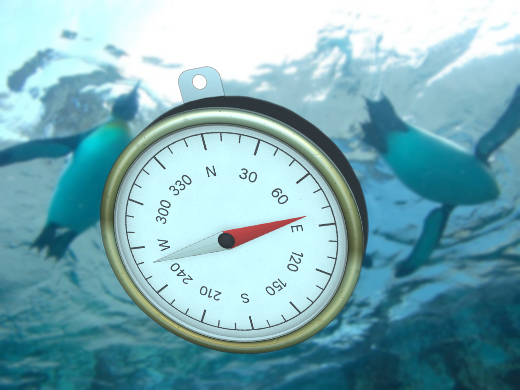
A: ° 80
